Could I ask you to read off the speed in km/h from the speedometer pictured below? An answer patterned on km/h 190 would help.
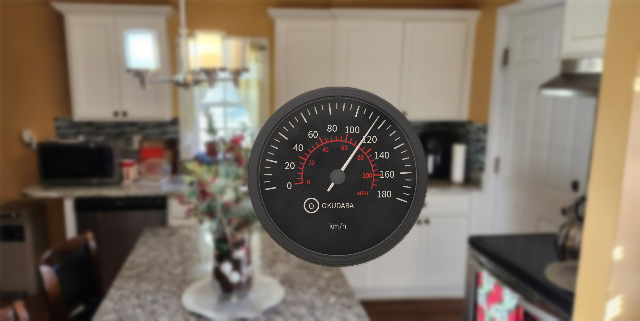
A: km/h 115
